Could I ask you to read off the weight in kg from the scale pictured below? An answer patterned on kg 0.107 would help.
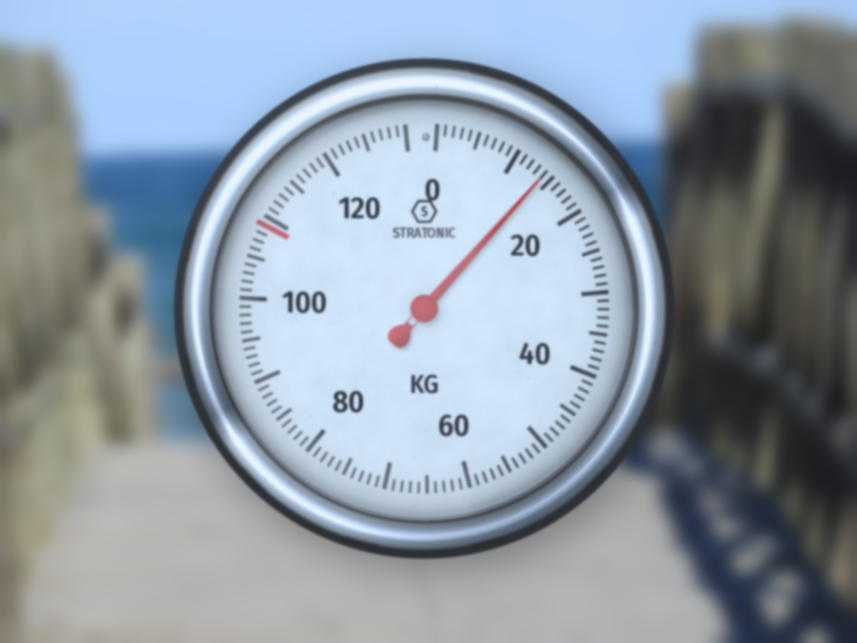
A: kg 14
